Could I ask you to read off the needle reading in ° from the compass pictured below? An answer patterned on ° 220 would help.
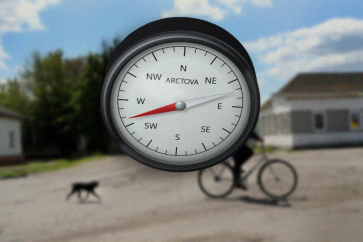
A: ° 250
